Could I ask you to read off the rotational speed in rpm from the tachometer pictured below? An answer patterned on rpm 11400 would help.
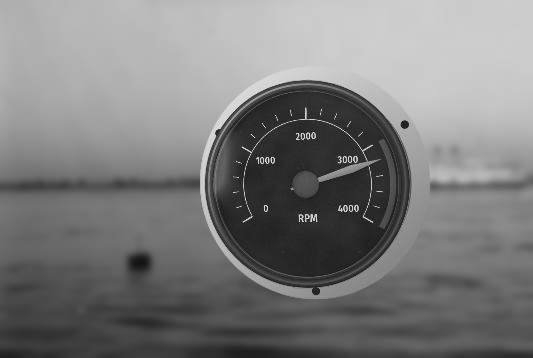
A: rpm 3200
